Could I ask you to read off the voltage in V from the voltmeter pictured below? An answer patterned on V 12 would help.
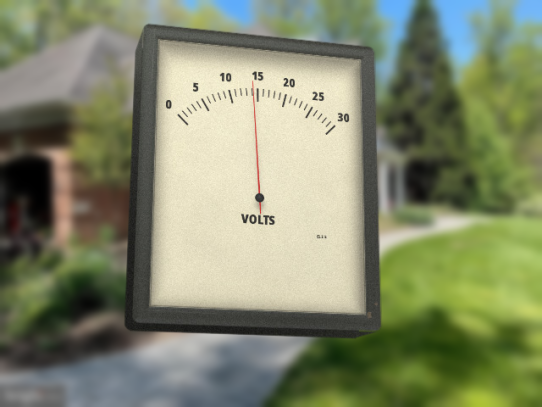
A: V 14
